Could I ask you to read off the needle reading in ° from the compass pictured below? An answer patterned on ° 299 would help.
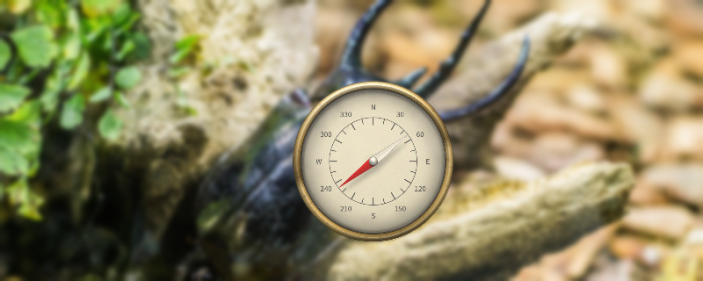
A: ° 232.5
